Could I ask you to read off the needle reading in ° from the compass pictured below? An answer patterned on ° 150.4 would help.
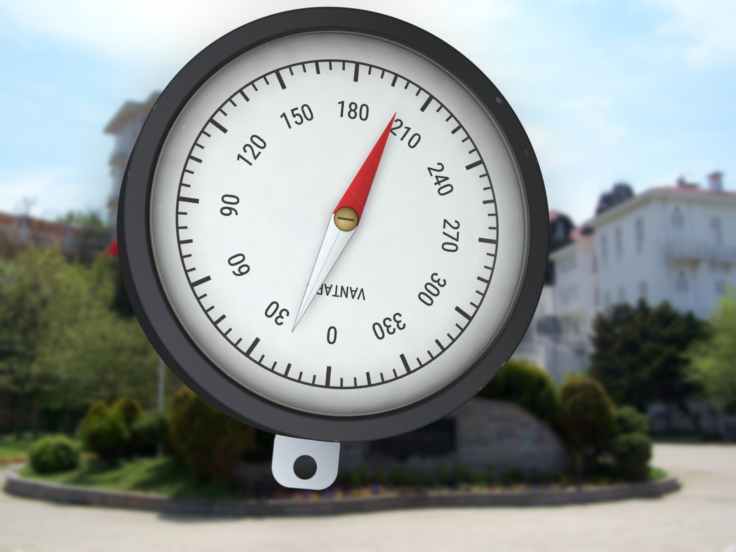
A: ° 200
